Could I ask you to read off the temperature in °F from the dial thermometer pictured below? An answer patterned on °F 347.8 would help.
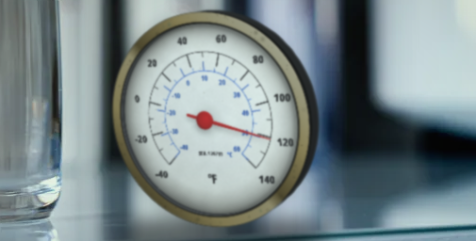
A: °F 120
